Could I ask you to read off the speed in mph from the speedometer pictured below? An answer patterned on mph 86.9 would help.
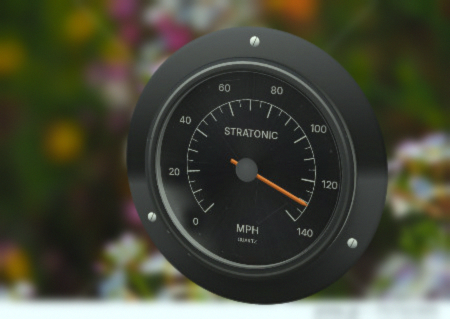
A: mph 130
